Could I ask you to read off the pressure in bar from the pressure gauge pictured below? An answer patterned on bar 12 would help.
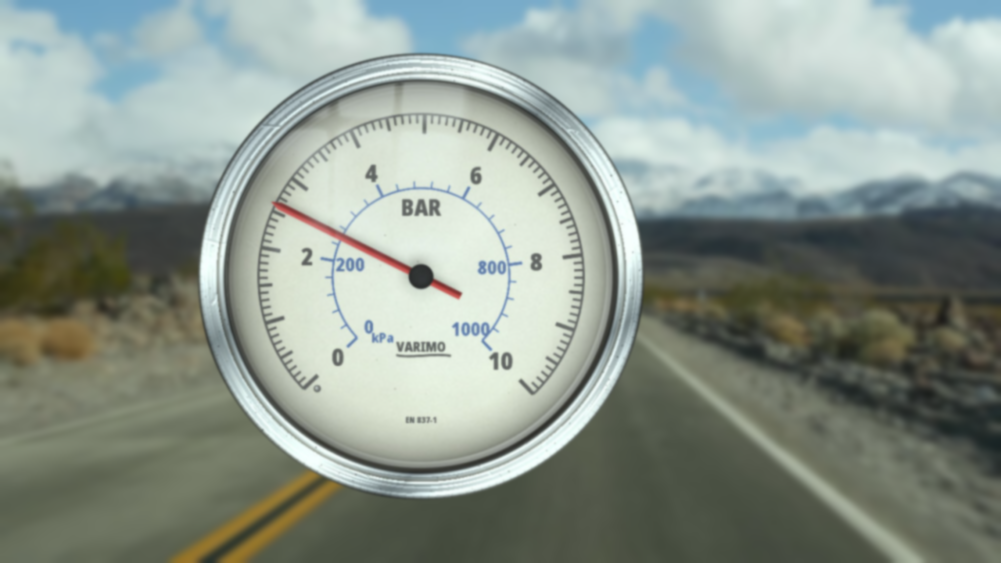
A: bar 2.6
